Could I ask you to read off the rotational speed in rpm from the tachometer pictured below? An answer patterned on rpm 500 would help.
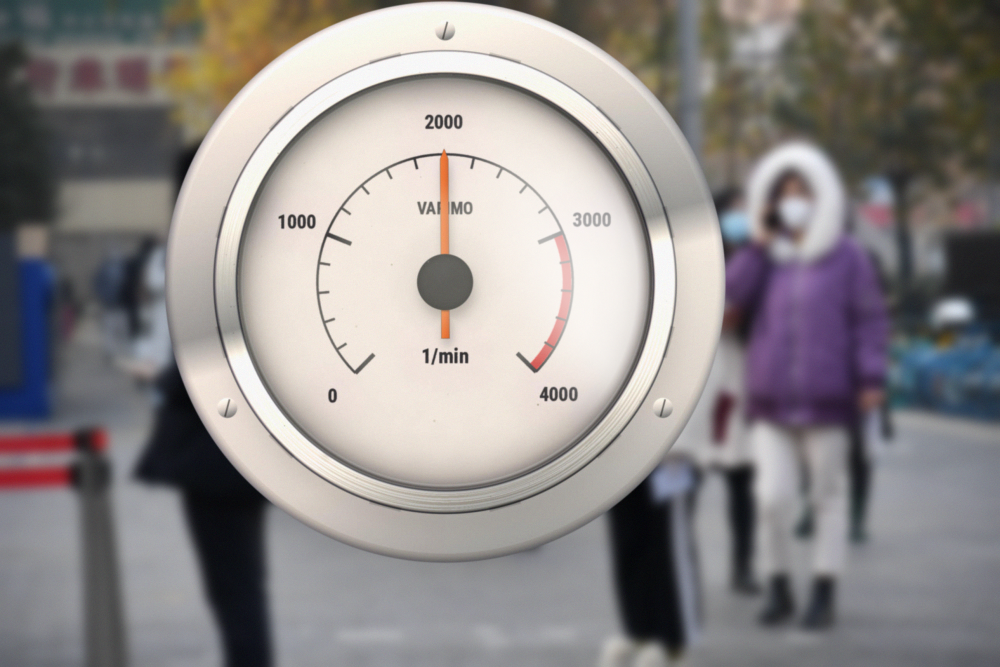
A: rpm 2000
